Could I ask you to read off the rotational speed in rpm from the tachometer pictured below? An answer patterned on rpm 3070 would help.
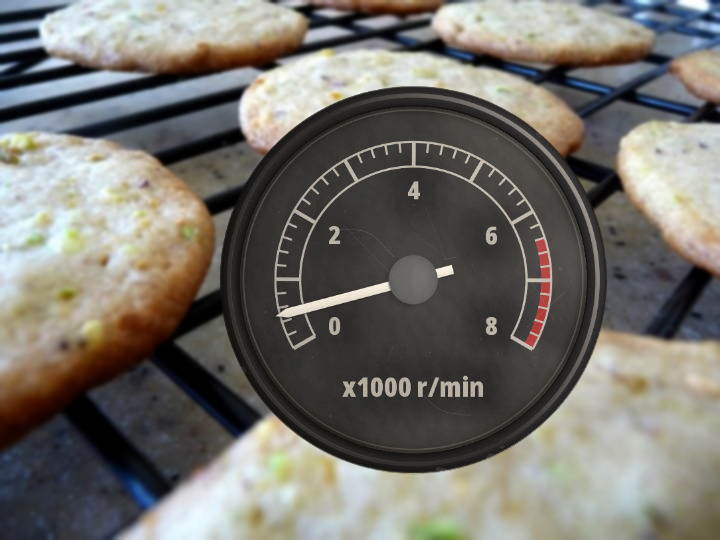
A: rpm 500
